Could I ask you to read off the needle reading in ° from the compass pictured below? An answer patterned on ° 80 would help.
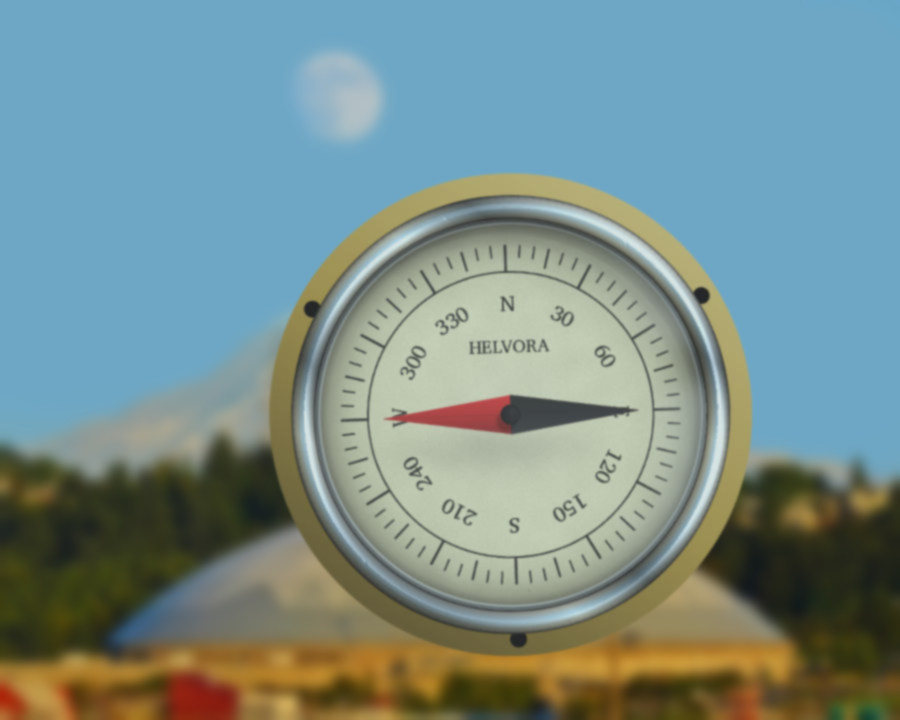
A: ° 270
